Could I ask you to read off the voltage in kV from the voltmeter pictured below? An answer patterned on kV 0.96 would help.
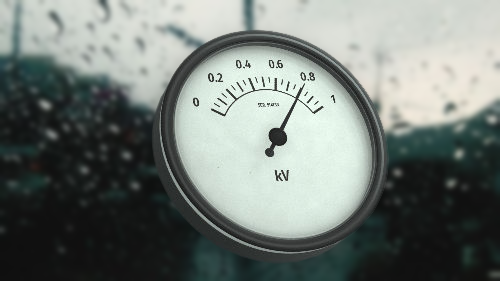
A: kV 0.8
